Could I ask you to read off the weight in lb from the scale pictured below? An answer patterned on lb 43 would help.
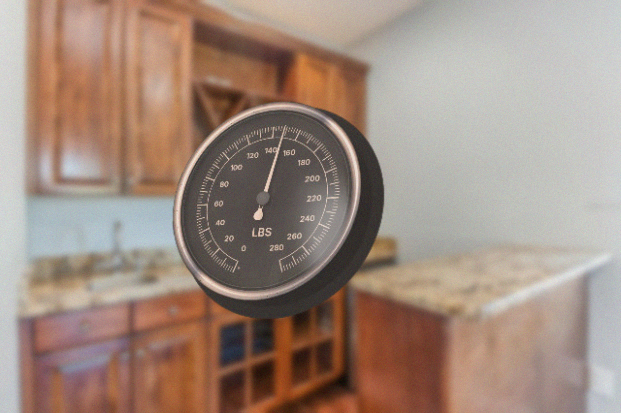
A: lb 150
